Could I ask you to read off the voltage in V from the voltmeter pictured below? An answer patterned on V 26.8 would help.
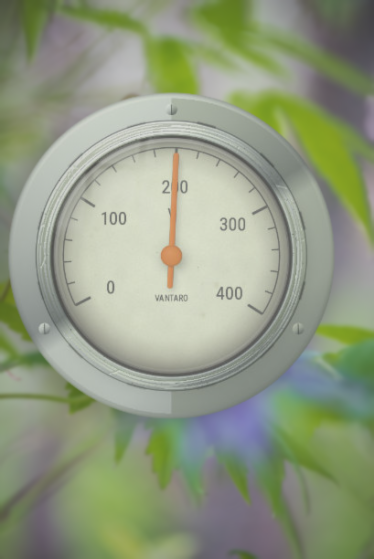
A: V 200
